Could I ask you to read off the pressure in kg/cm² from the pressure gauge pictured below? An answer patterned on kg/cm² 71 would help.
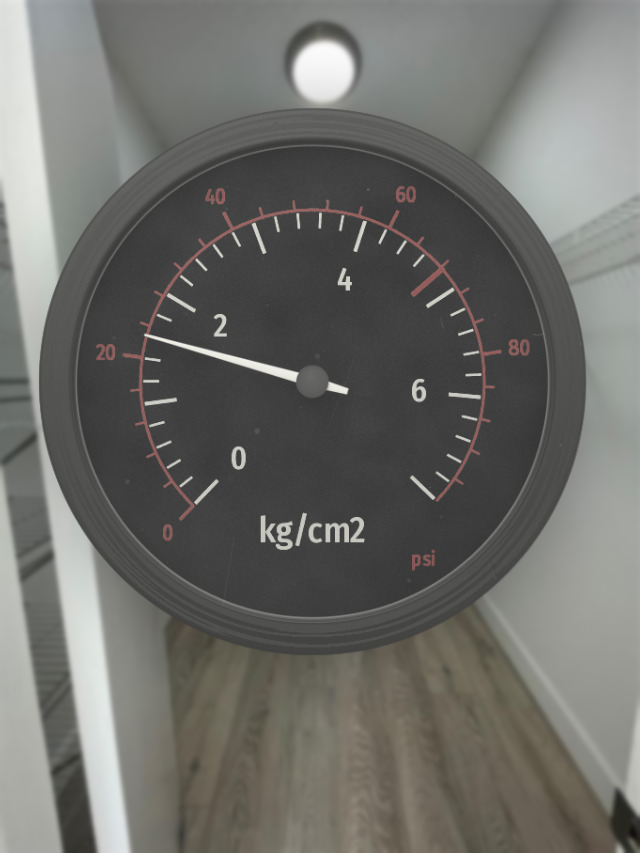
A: kg/cm² 1.6
